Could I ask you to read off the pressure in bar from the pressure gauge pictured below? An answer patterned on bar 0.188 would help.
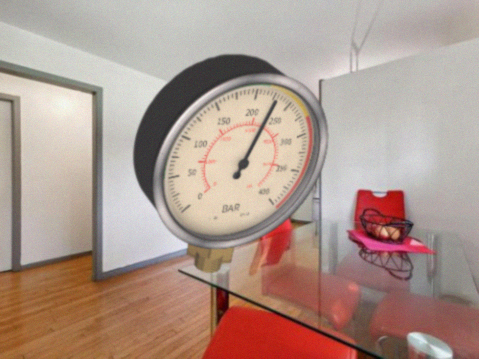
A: bar 225
